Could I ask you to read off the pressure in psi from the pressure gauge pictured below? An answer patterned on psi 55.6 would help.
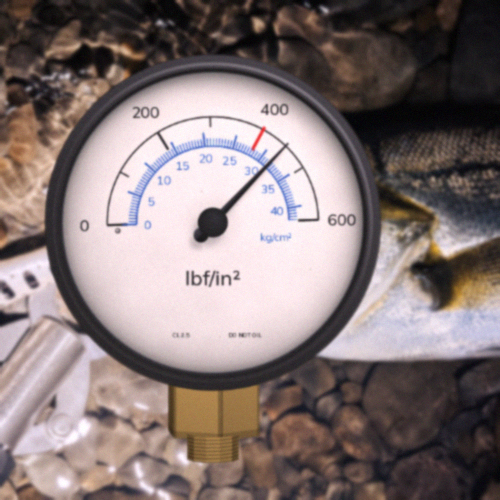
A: psi 450
